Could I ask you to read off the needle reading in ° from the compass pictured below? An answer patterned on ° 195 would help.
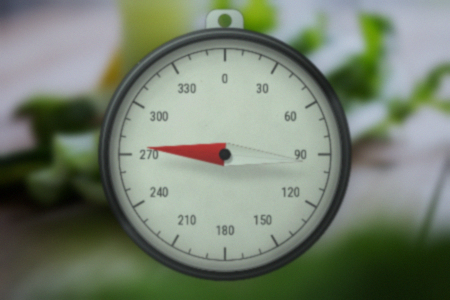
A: ° 275
